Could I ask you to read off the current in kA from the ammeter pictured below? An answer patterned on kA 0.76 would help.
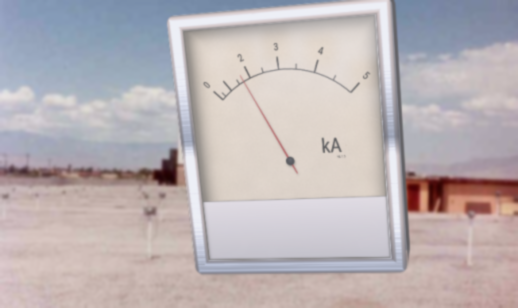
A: kA 1.75
